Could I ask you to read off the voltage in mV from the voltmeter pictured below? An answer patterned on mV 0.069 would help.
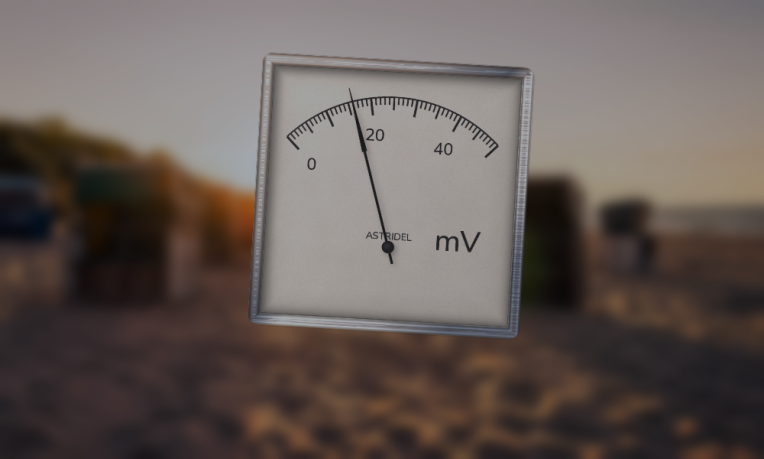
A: mV 16
